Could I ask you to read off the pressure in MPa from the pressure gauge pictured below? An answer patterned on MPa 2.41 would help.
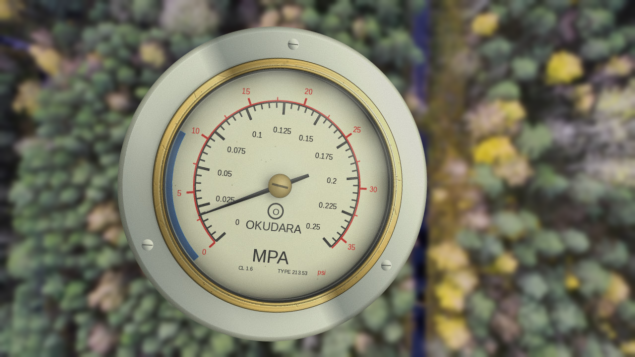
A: MPa 0.02
